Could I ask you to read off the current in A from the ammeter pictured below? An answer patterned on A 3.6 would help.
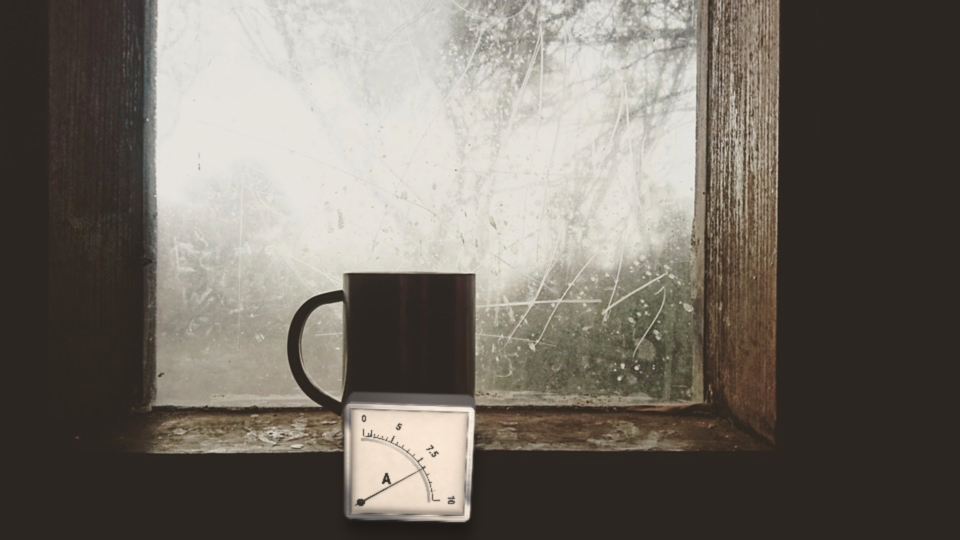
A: A 8
